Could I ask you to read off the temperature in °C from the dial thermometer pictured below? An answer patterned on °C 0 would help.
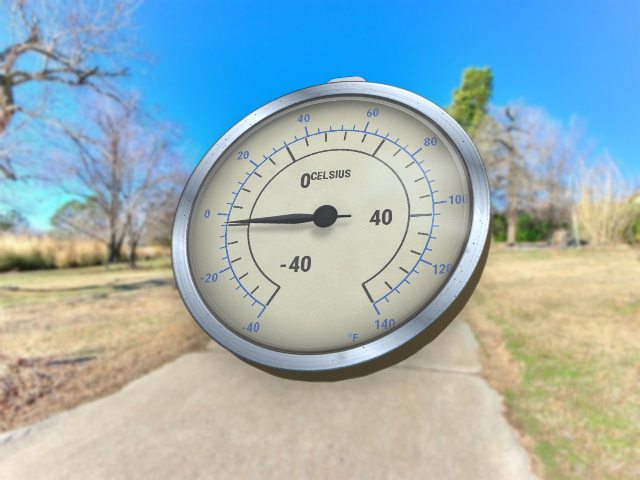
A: °C -20
